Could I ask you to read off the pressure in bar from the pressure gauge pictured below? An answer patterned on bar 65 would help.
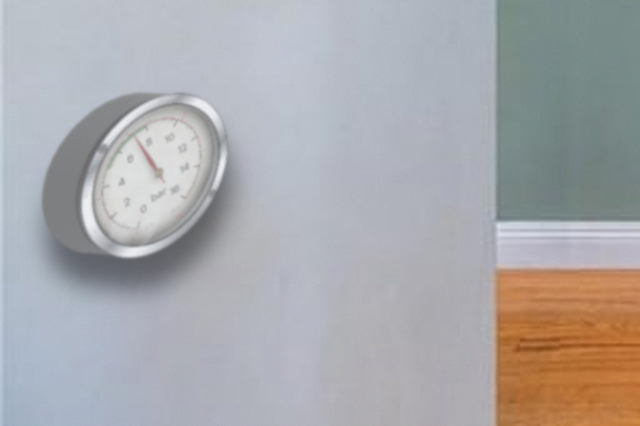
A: bar 7
